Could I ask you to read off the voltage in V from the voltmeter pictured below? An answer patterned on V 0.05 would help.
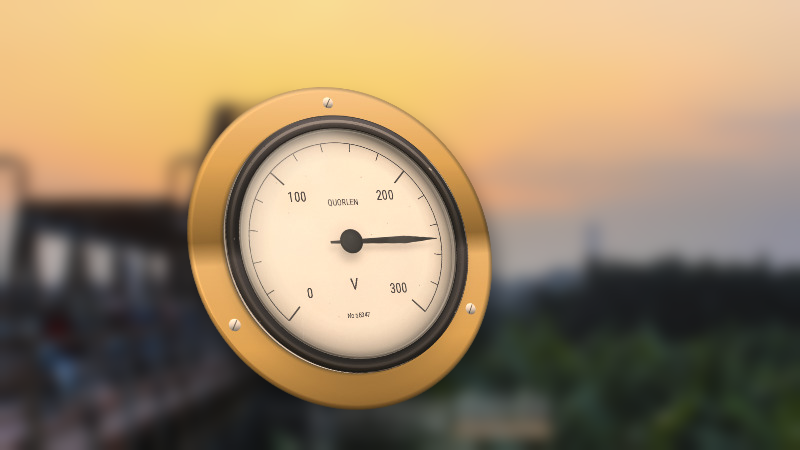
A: V 250
